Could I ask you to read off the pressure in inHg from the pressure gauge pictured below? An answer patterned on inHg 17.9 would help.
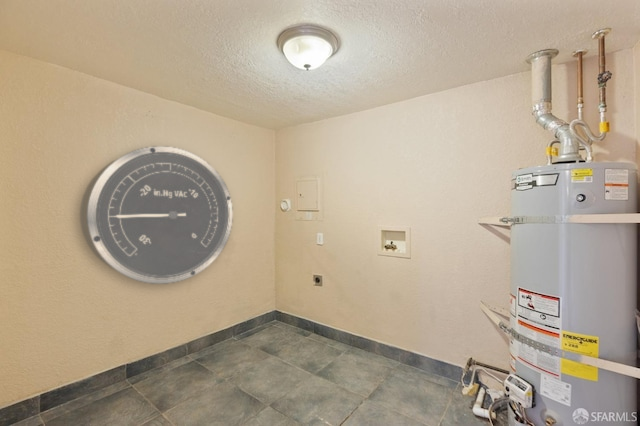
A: inHg -25
